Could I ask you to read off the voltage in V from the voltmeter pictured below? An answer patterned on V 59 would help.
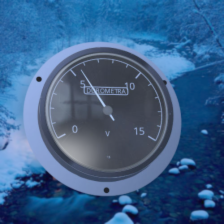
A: V 5.5
